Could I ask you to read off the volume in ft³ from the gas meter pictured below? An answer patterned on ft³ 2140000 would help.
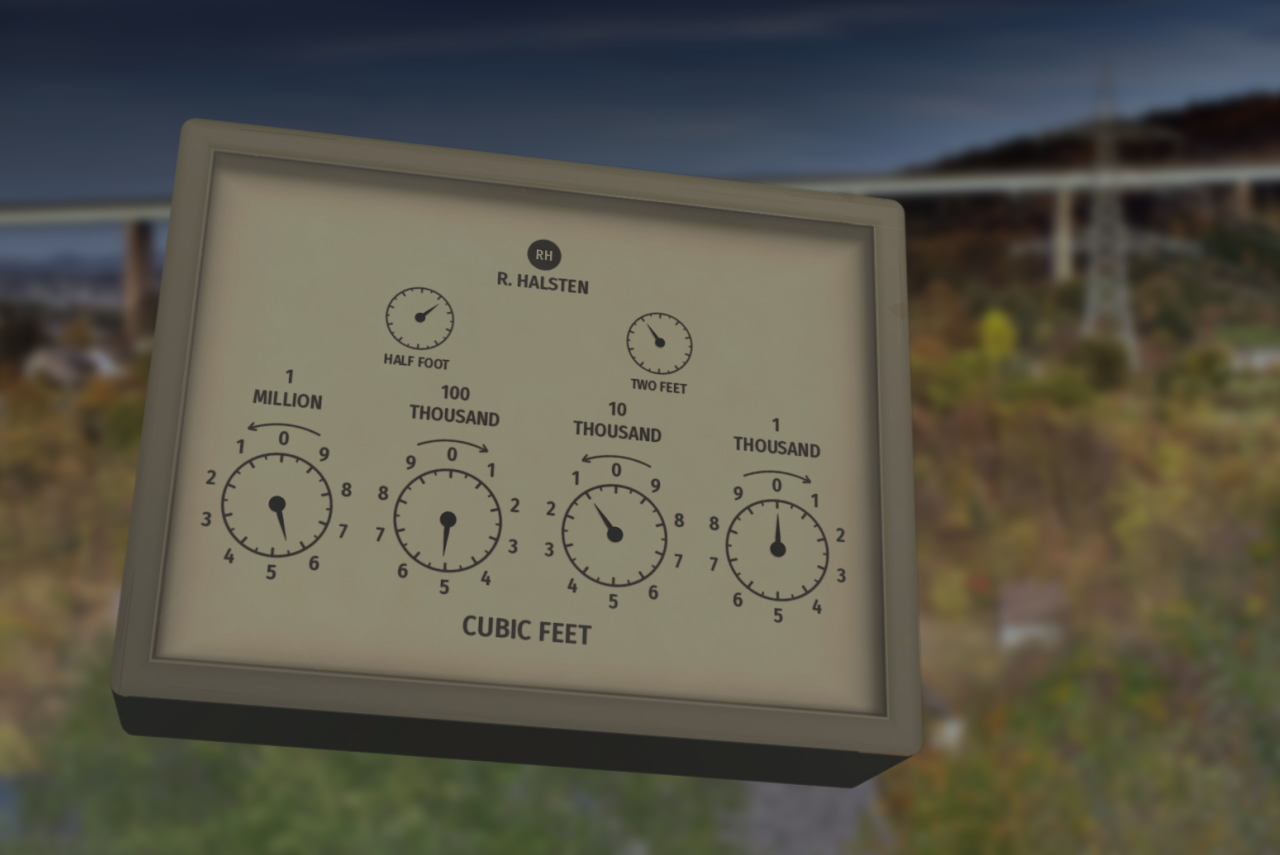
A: ft³ 551000
